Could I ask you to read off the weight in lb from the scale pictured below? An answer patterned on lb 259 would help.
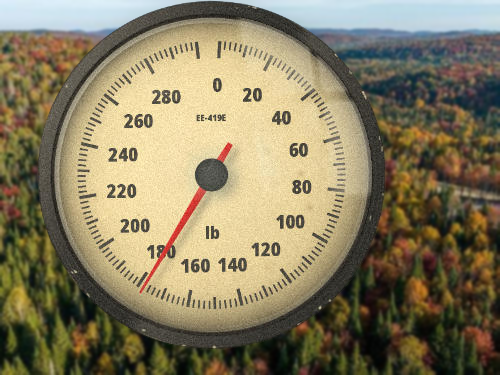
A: lb 178
